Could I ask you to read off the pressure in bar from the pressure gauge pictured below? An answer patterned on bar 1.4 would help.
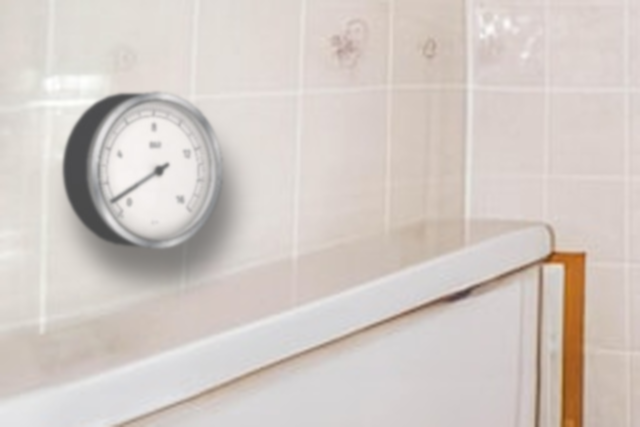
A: bar 1
